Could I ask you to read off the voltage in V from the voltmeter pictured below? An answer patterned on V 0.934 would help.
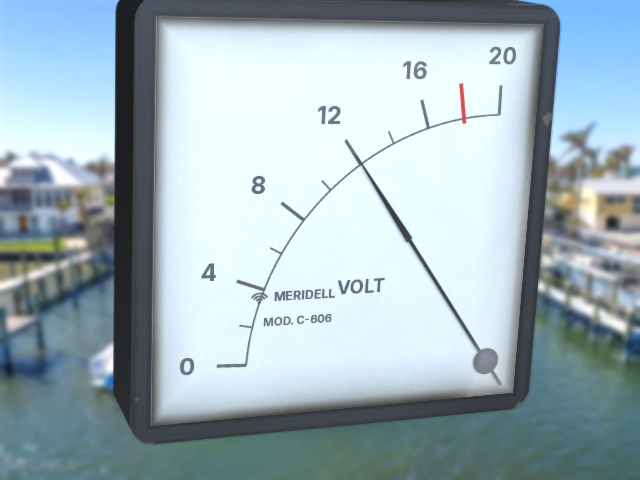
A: V 12
